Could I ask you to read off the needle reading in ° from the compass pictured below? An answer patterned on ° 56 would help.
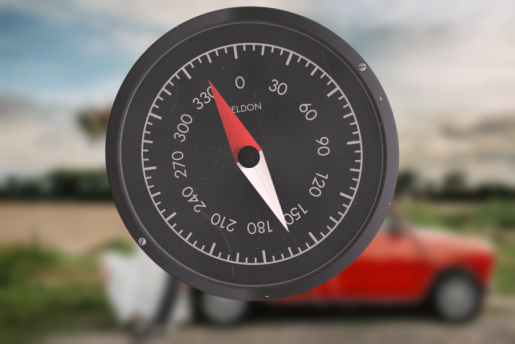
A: ° 340
